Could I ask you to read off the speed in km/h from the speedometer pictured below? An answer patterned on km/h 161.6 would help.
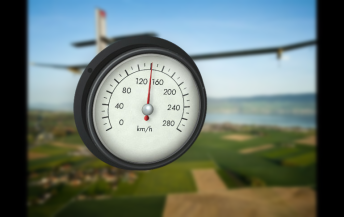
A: km/h 140
